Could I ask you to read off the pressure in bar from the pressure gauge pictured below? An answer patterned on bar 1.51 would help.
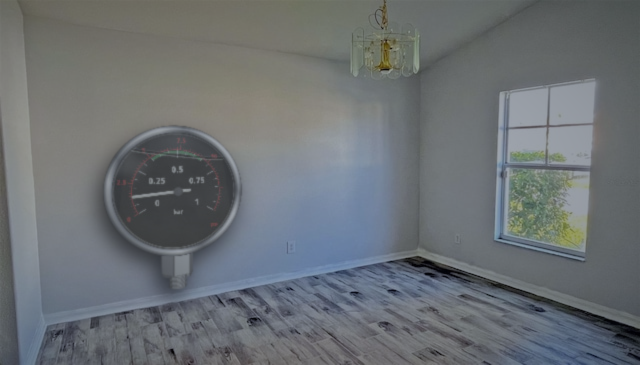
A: bar 0.1
